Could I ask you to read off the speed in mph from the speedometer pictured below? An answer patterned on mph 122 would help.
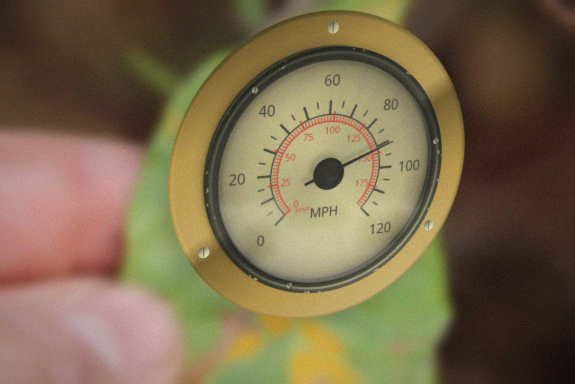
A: mph 90
